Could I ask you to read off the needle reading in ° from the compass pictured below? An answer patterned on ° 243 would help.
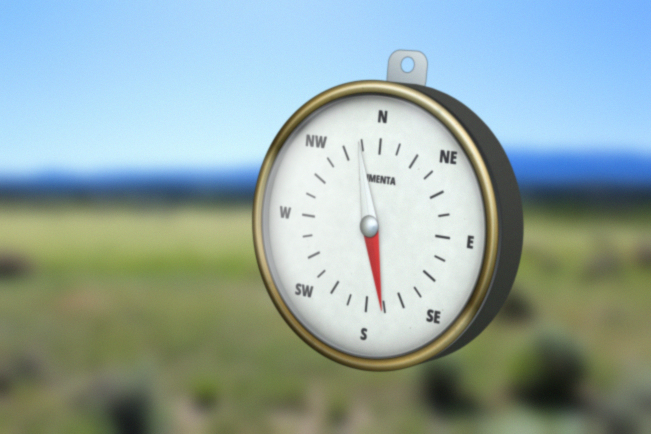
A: ° 165
